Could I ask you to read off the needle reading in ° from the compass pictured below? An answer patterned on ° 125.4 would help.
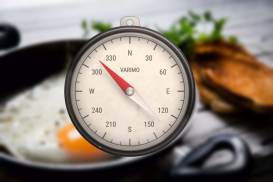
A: ° 315
